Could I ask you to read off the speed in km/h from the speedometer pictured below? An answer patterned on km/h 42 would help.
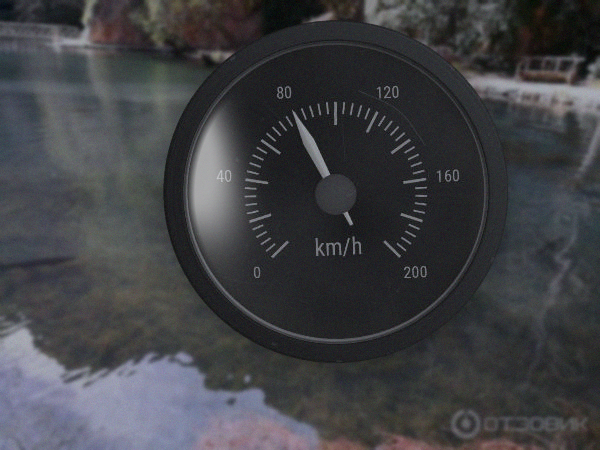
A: km/h 80
